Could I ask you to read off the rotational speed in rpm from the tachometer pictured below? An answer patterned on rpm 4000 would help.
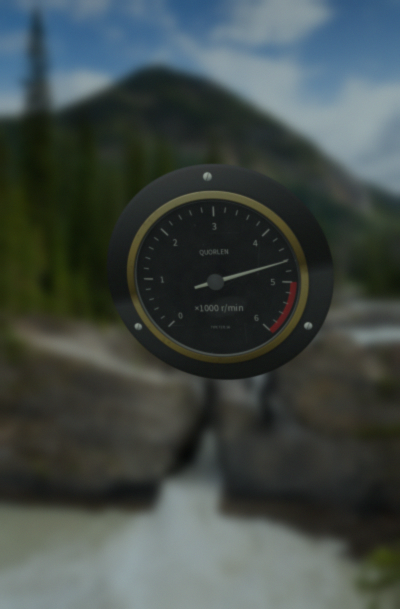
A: rpm 4600
